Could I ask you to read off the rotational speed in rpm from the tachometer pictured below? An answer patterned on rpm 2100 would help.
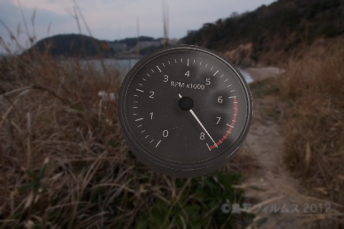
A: rpm 7800
